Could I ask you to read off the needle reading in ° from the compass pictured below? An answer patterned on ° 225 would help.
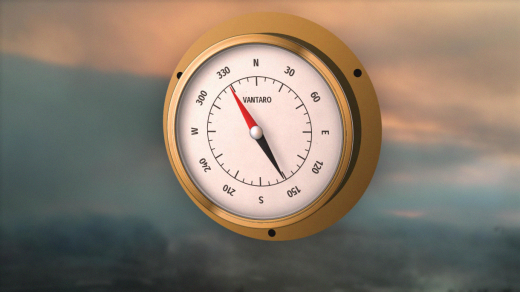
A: ° 330
